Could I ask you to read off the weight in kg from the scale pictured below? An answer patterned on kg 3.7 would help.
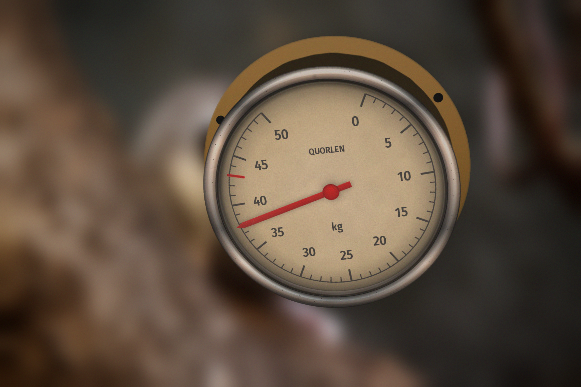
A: kg 38
